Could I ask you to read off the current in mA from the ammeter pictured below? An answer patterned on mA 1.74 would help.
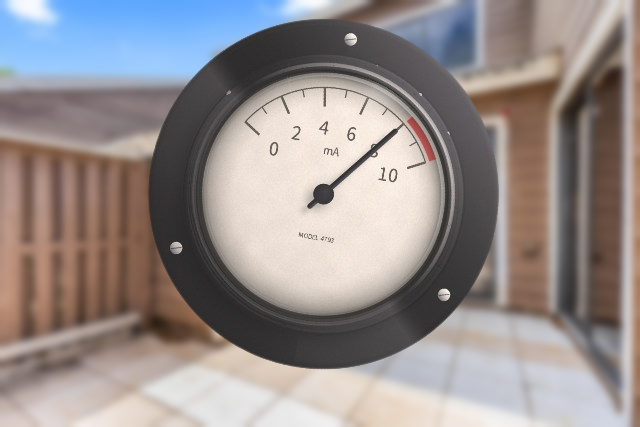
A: mA 8
